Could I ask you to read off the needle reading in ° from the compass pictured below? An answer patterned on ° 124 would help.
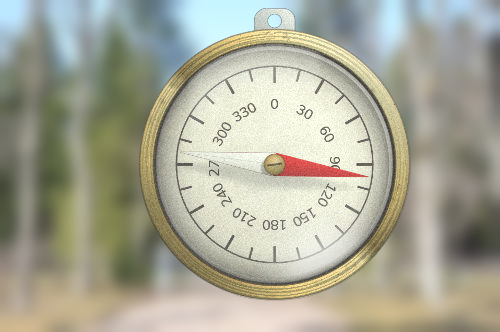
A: ° 97.5
